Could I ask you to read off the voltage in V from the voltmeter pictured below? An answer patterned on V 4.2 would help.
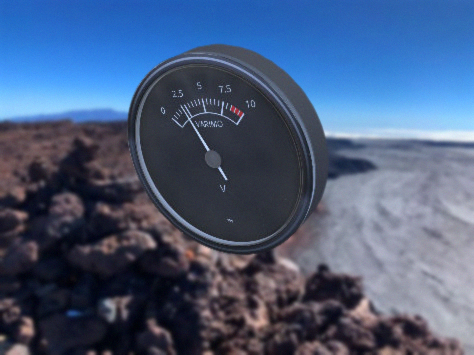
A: V 2.5
